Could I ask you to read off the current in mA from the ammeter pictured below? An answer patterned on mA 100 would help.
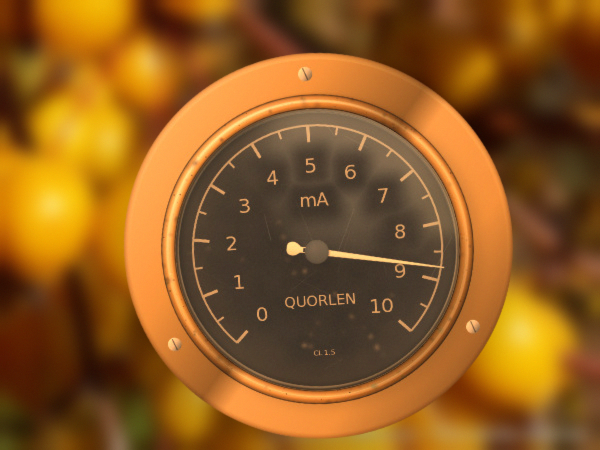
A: mA 8.75
